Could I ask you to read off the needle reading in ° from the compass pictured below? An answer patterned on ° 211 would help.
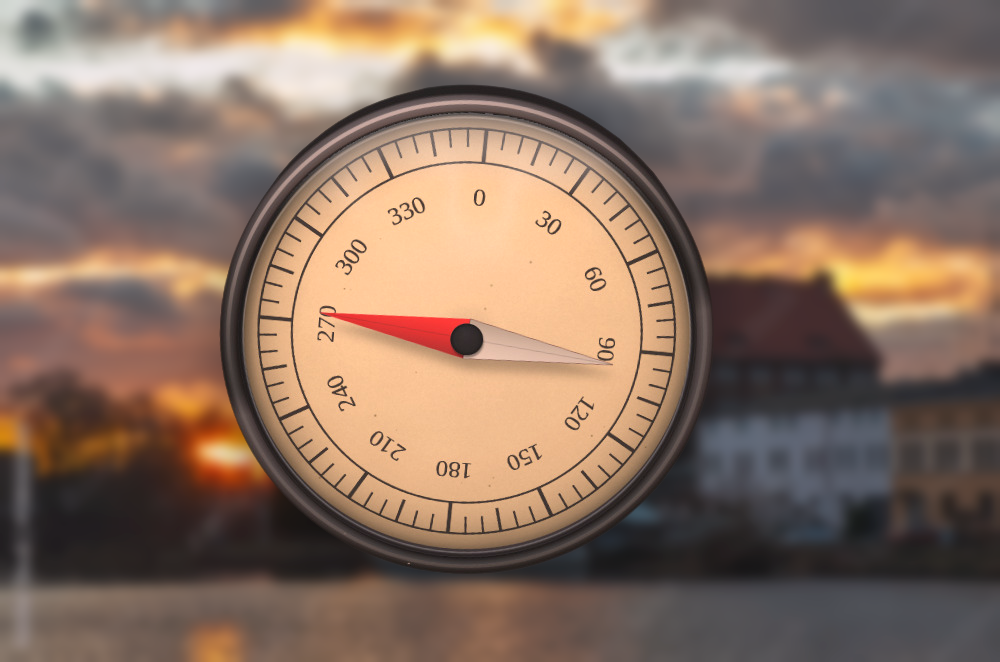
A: ° 275
